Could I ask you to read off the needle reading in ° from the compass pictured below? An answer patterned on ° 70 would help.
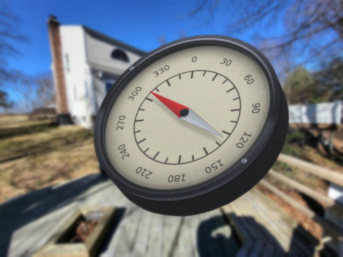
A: ° 307.5
